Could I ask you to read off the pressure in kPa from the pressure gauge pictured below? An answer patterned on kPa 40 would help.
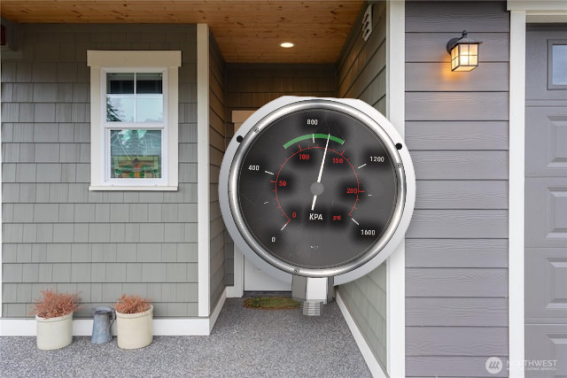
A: kPa 900
